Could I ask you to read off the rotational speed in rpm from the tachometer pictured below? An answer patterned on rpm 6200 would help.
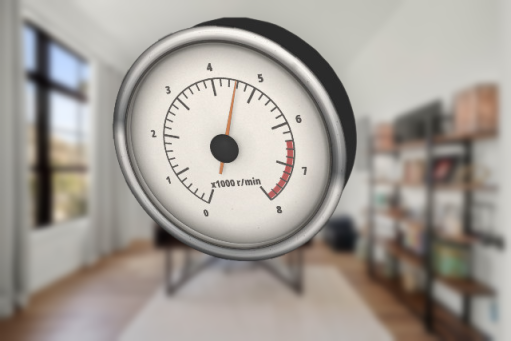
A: rpm 4600
